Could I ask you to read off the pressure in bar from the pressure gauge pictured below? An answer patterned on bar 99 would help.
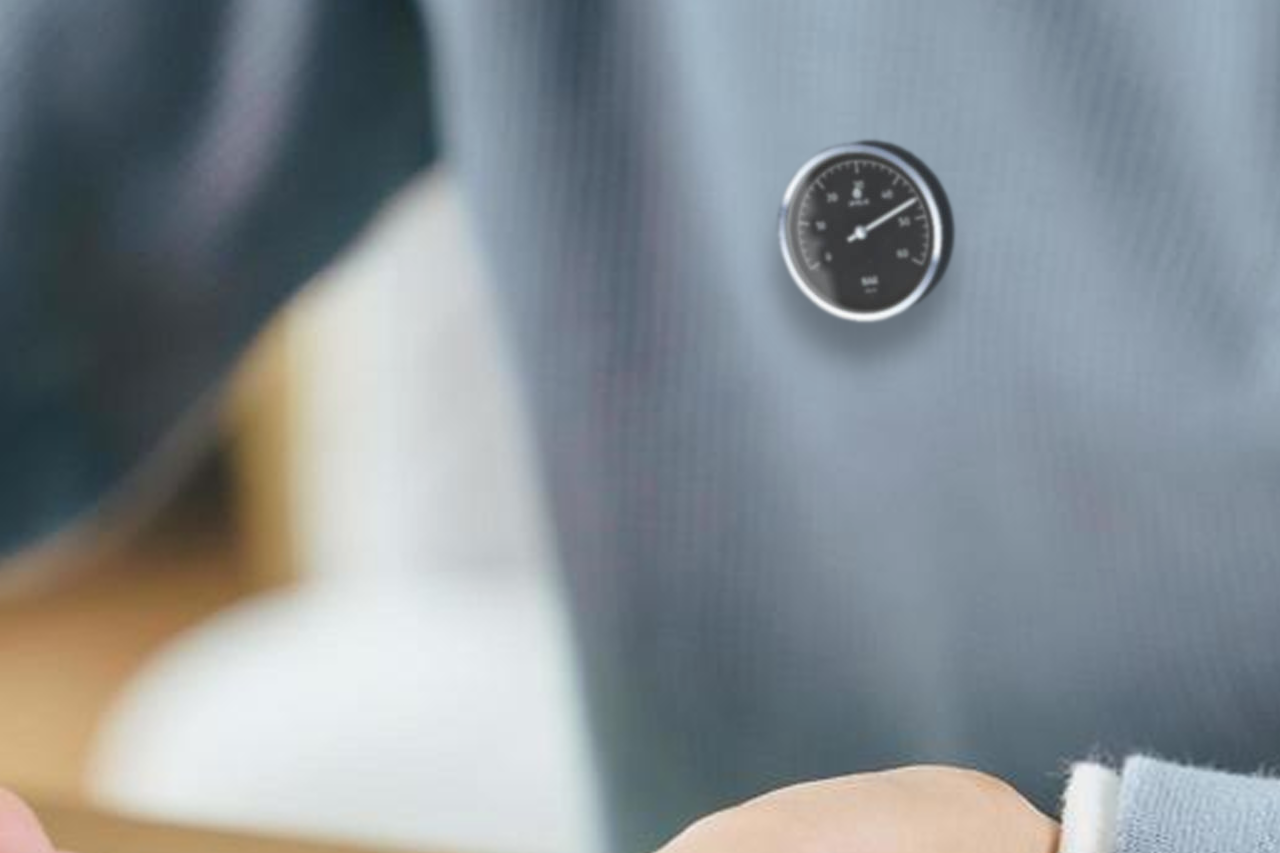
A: bar 46
